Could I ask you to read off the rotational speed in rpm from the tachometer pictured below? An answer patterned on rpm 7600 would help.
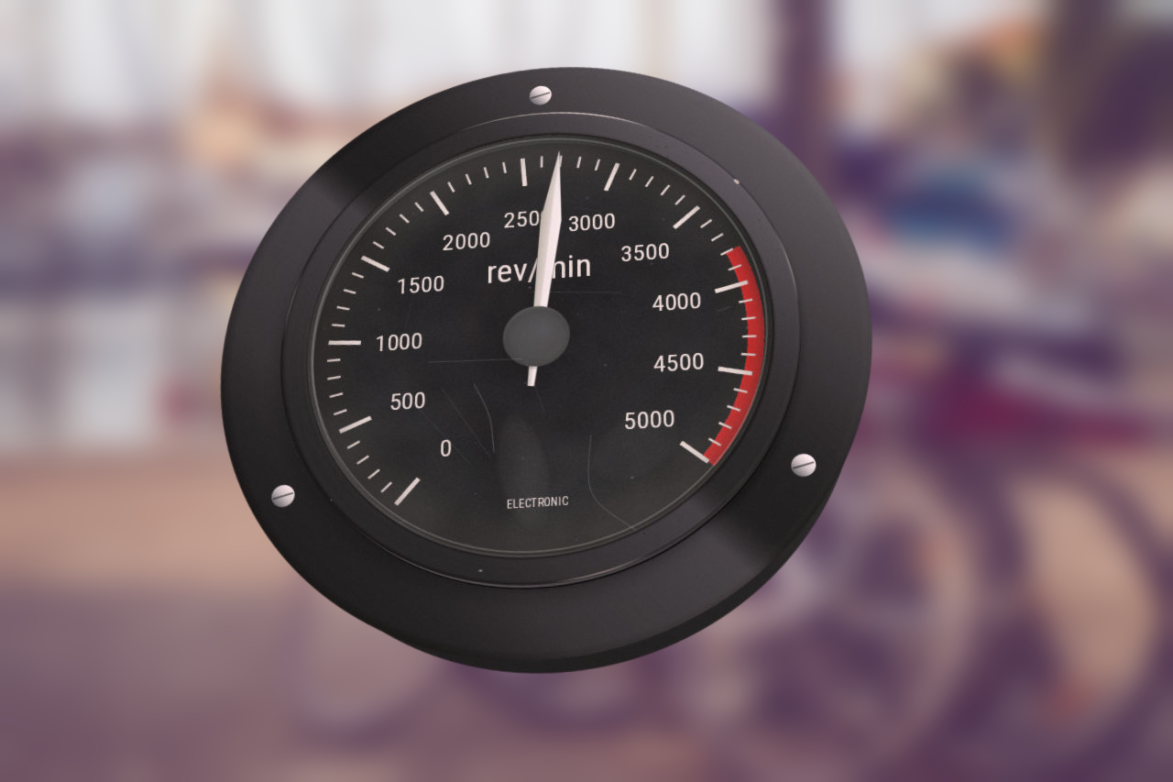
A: rpm 2700
